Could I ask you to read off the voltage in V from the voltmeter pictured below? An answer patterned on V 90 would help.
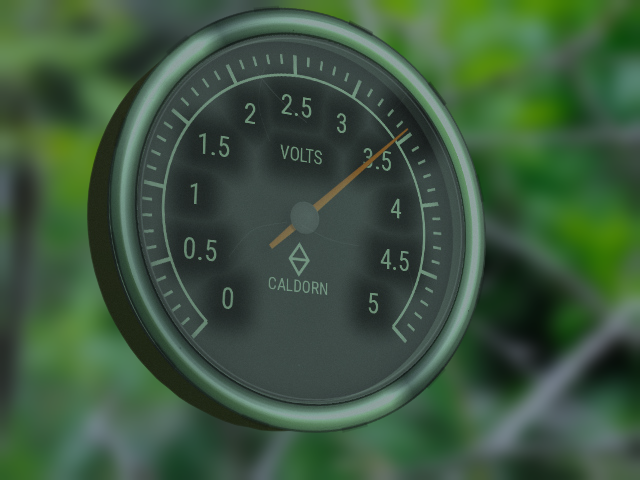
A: V 3.45
